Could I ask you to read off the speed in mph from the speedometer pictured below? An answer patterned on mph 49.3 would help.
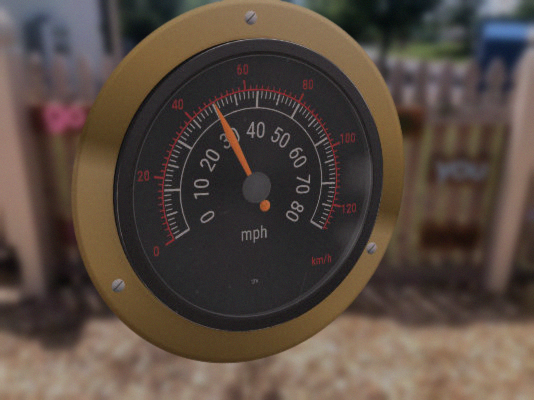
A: mph 30
